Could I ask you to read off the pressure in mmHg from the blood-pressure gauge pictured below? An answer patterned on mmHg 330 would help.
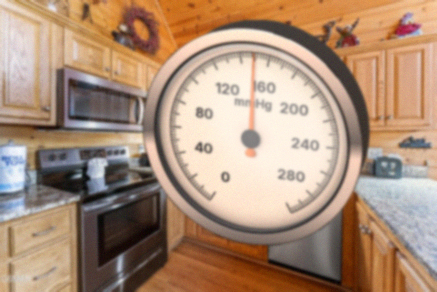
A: mmHg 150
